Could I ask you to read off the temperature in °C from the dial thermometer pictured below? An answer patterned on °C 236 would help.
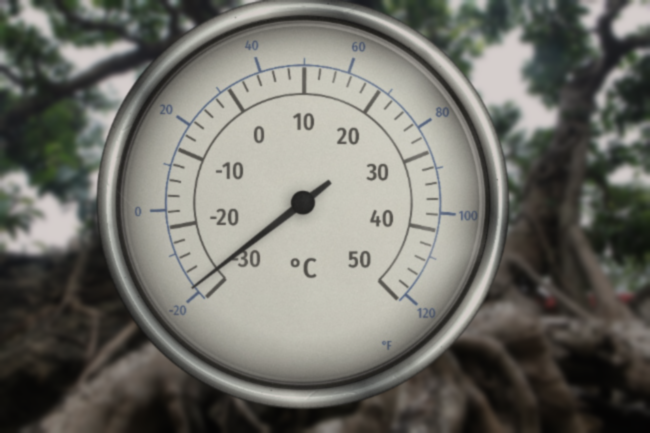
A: °C -28
